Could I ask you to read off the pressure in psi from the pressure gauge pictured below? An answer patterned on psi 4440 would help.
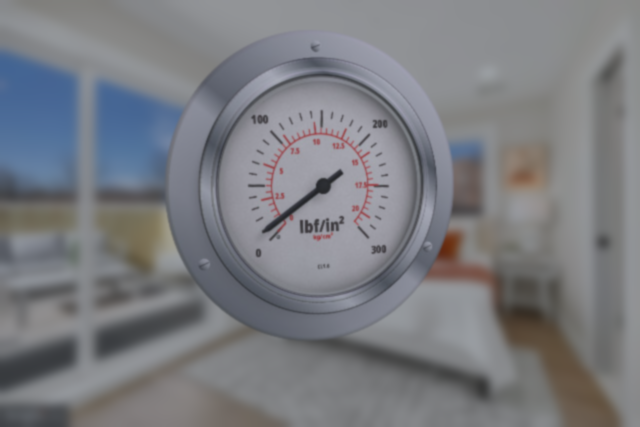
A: psi 10
